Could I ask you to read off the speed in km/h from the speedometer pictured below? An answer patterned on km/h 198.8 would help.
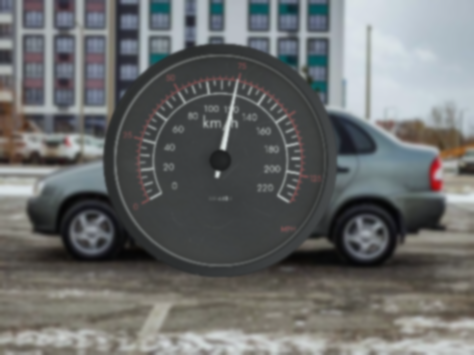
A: km/h 120
